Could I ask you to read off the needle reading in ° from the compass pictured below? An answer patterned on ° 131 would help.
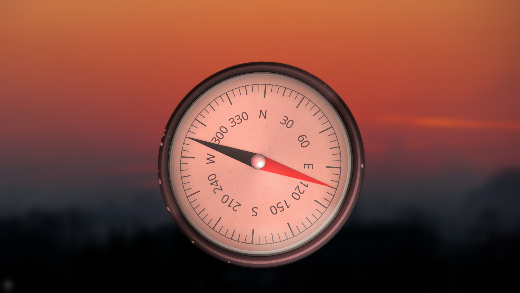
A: ° 105
